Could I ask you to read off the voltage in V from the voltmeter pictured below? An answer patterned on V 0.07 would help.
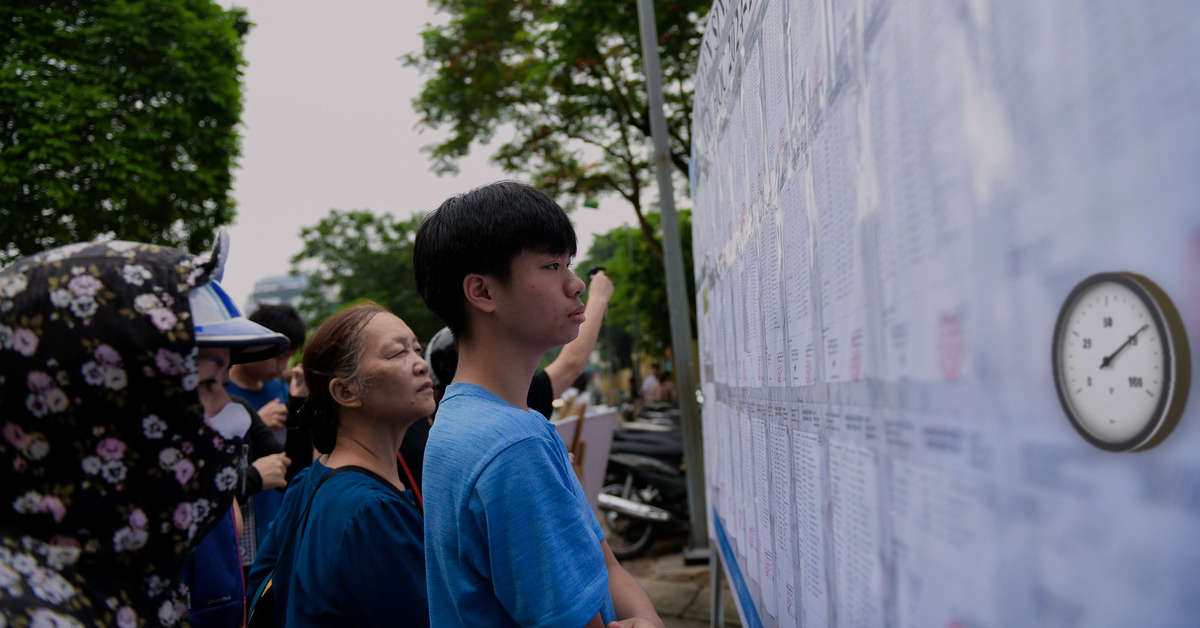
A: V 75
